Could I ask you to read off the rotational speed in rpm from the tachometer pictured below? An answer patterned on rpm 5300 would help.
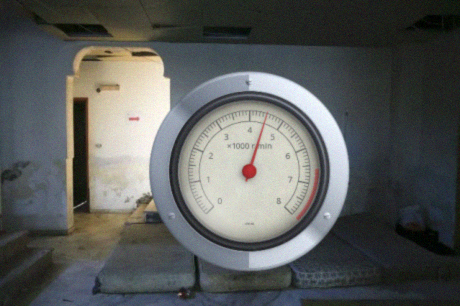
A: rpm 4500
